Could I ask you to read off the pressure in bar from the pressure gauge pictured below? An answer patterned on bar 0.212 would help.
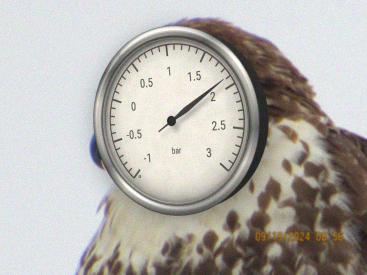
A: bar 1.9
